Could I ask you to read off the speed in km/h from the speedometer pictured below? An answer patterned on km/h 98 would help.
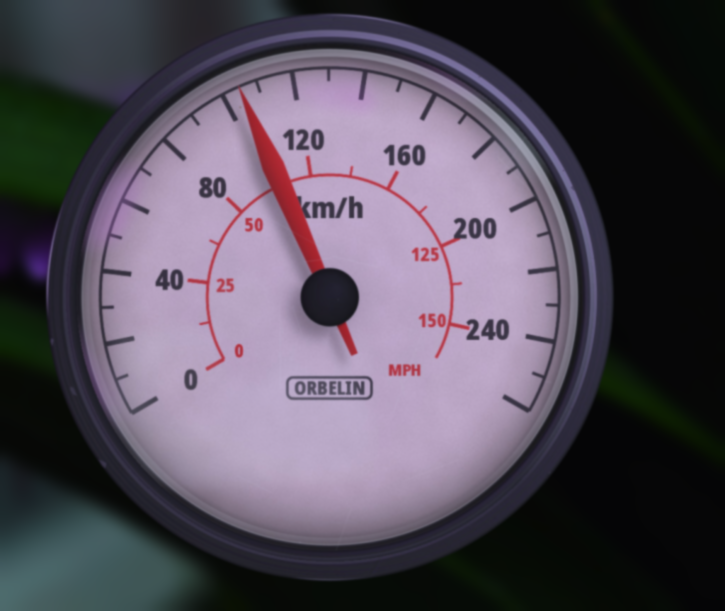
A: km/h 105
